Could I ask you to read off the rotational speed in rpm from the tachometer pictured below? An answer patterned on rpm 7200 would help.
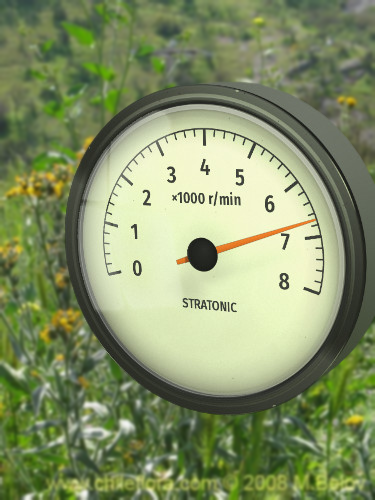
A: rpm 6700
